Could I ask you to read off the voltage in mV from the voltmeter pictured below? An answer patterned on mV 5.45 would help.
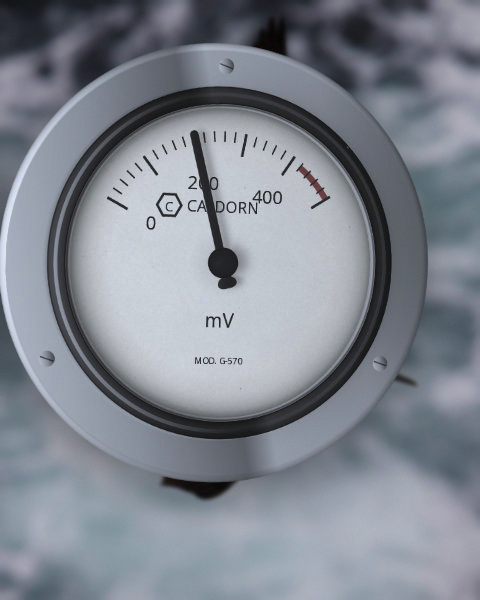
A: mV 200
